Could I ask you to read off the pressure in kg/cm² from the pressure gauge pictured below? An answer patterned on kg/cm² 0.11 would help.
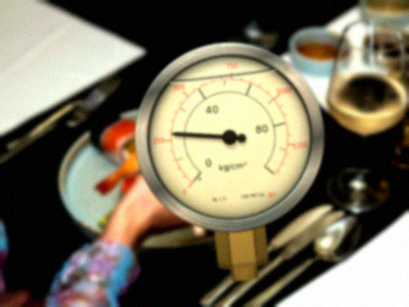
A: kg/cm² 20
